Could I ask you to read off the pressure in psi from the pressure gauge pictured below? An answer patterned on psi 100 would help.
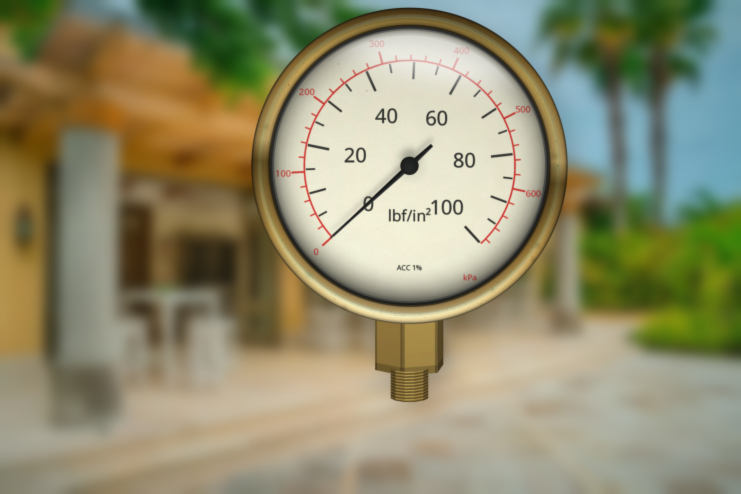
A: psi 0
